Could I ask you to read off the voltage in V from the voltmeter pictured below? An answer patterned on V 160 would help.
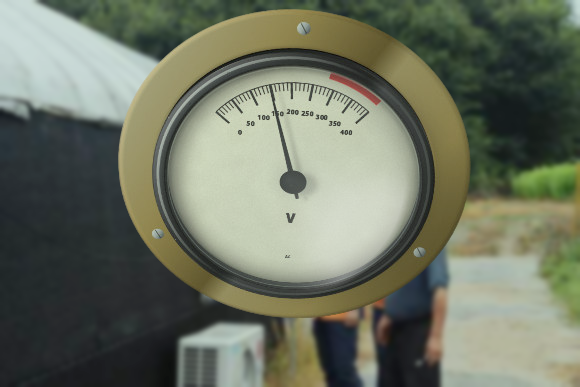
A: V 150
